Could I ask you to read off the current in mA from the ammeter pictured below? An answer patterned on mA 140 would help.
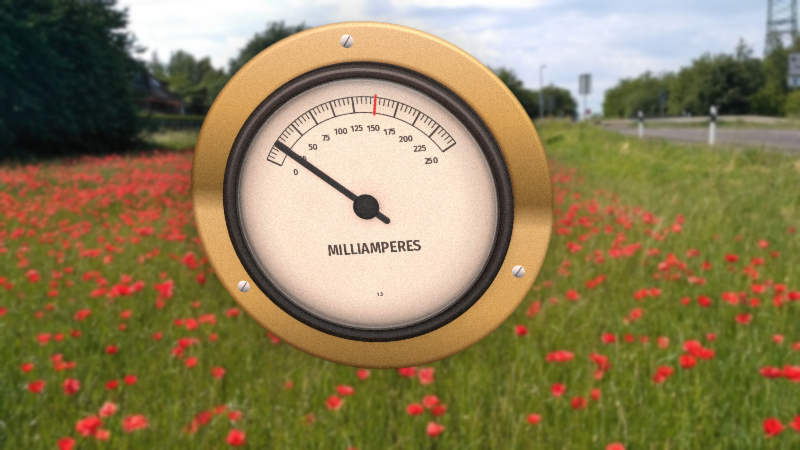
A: mA 25
